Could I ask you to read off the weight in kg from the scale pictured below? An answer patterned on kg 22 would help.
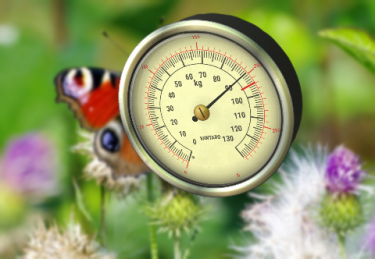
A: kg 90
